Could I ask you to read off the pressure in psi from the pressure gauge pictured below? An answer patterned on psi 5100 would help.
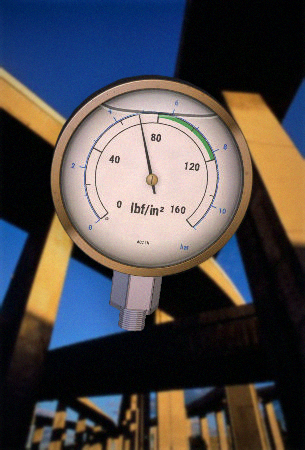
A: psi 70
